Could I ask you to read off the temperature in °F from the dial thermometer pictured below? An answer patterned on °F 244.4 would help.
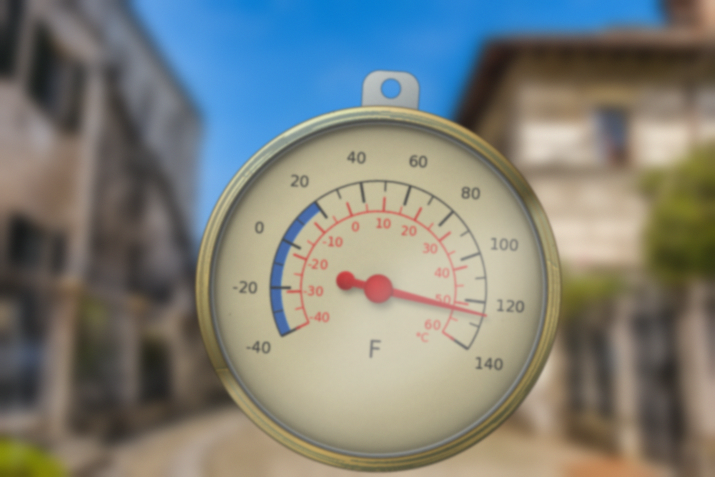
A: °F 125
